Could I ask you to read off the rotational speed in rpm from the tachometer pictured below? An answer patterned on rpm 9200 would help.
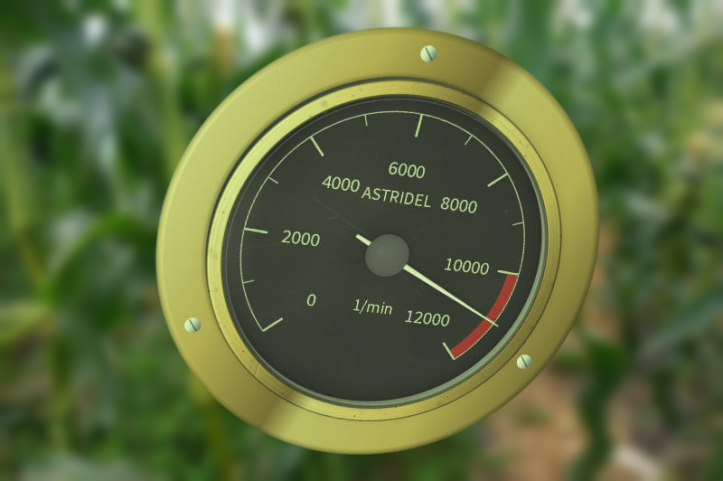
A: rpm 11000
